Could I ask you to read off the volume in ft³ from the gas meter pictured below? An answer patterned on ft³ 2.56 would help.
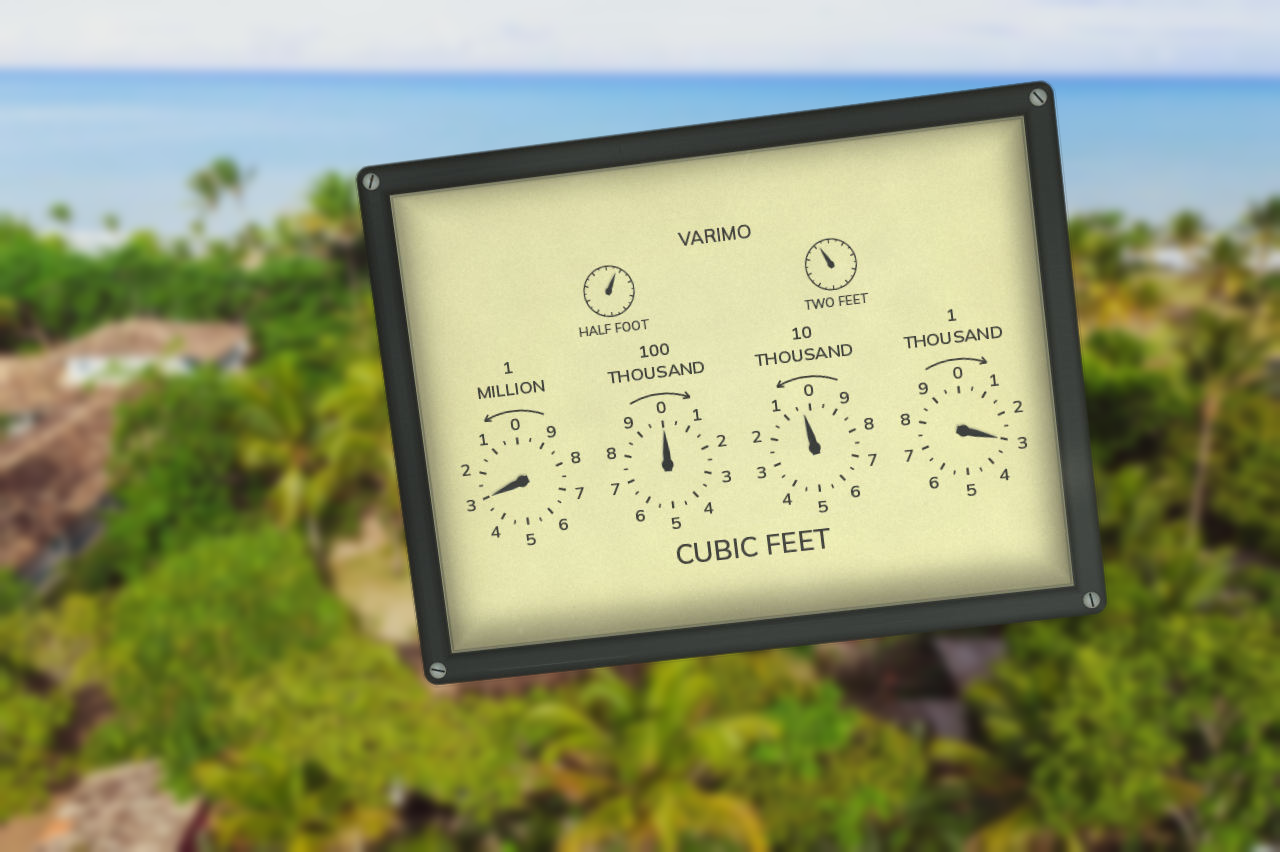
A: ft³ 300300
